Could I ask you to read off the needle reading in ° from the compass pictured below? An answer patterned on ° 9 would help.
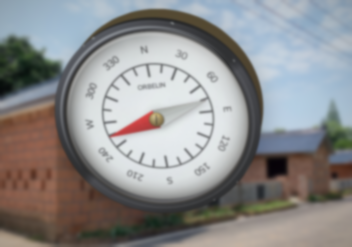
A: ° 255
